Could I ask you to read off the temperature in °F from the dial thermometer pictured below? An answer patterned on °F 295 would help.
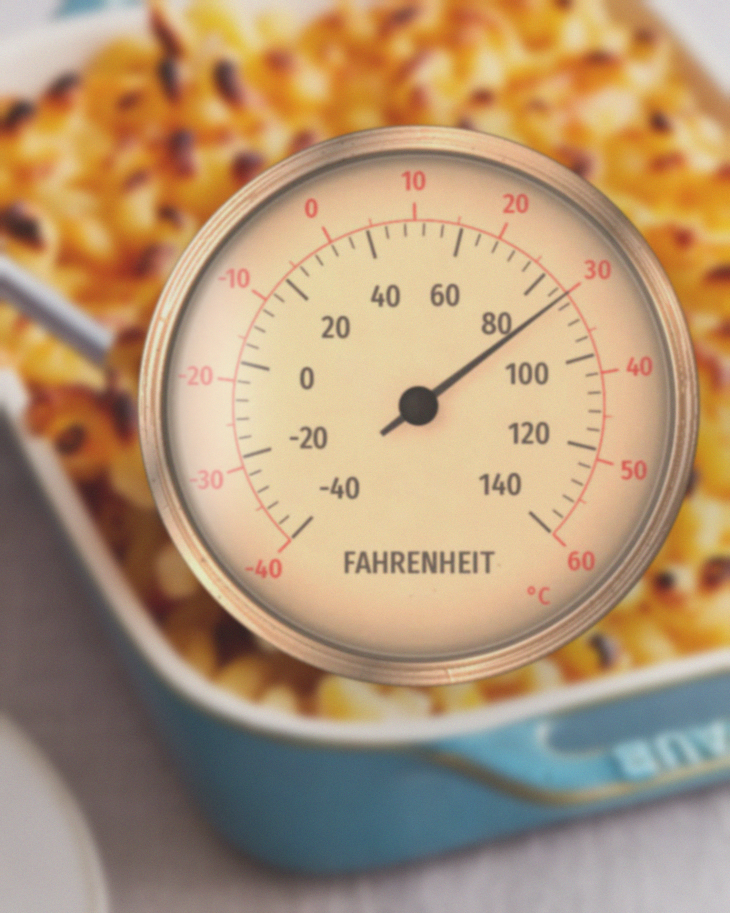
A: °F 86
